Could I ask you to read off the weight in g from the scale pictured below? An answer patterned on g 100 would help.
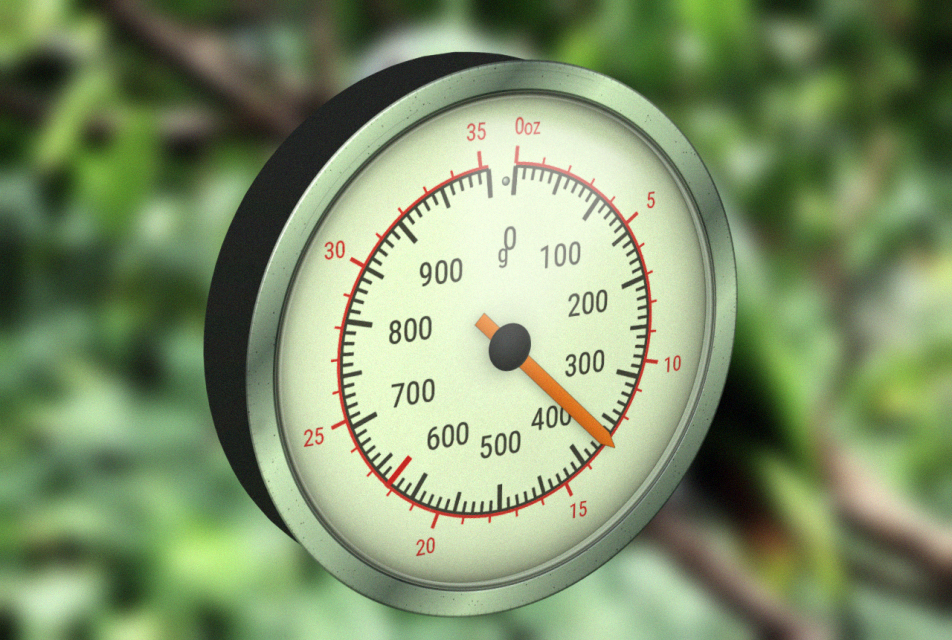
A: g 370
